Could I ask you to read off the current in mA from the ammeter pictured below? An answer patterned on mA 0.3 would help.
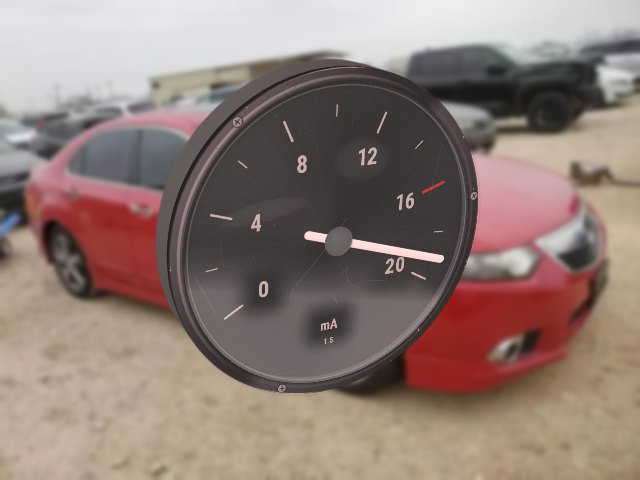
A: mA 19
